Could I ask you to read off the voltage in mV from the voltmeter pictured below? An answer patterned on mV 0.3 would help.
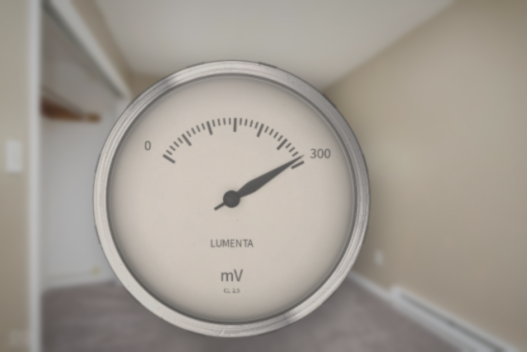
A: mV 290
